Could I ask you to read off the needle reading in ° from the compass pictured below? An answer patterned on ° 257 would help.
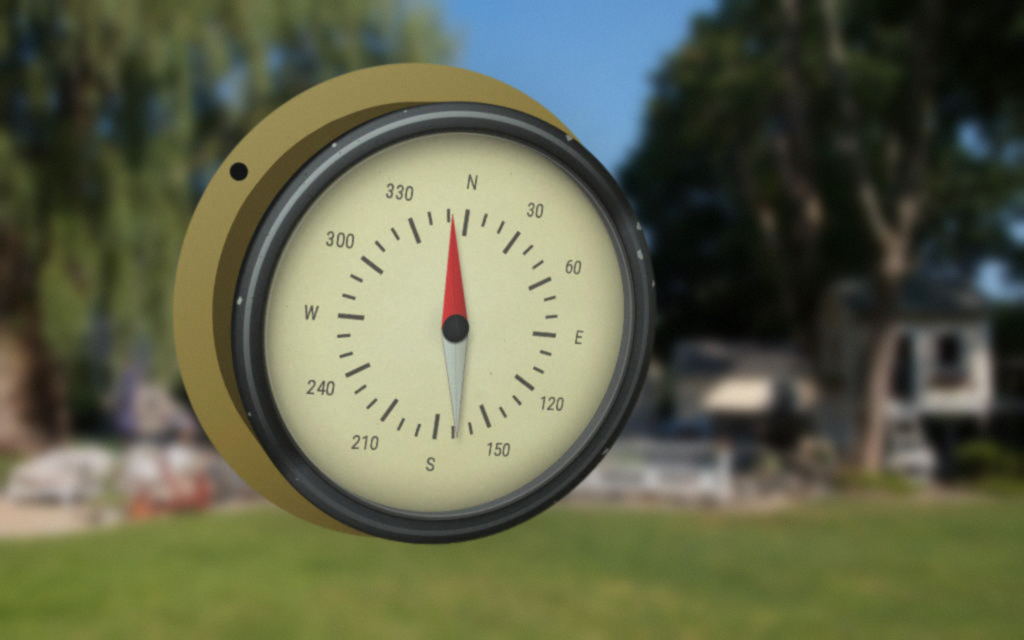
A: ° 350
